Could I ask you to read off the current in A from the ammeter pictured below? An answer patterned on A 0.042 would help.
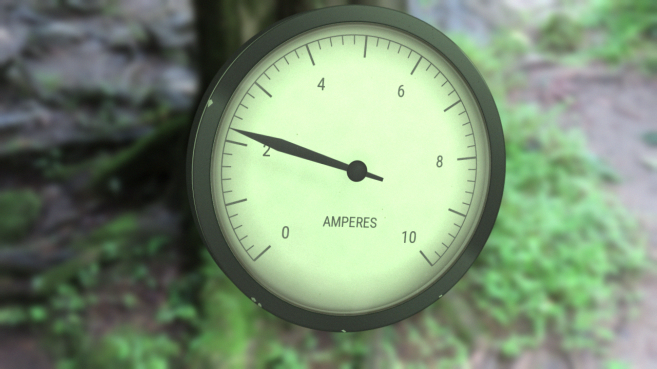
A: A 2.2
